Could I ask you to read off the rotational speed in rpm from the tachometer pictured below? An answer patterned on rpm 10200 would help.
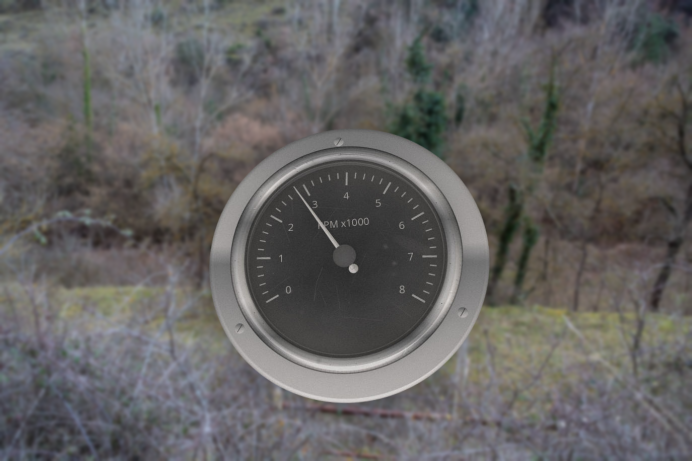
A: rpm 2800
